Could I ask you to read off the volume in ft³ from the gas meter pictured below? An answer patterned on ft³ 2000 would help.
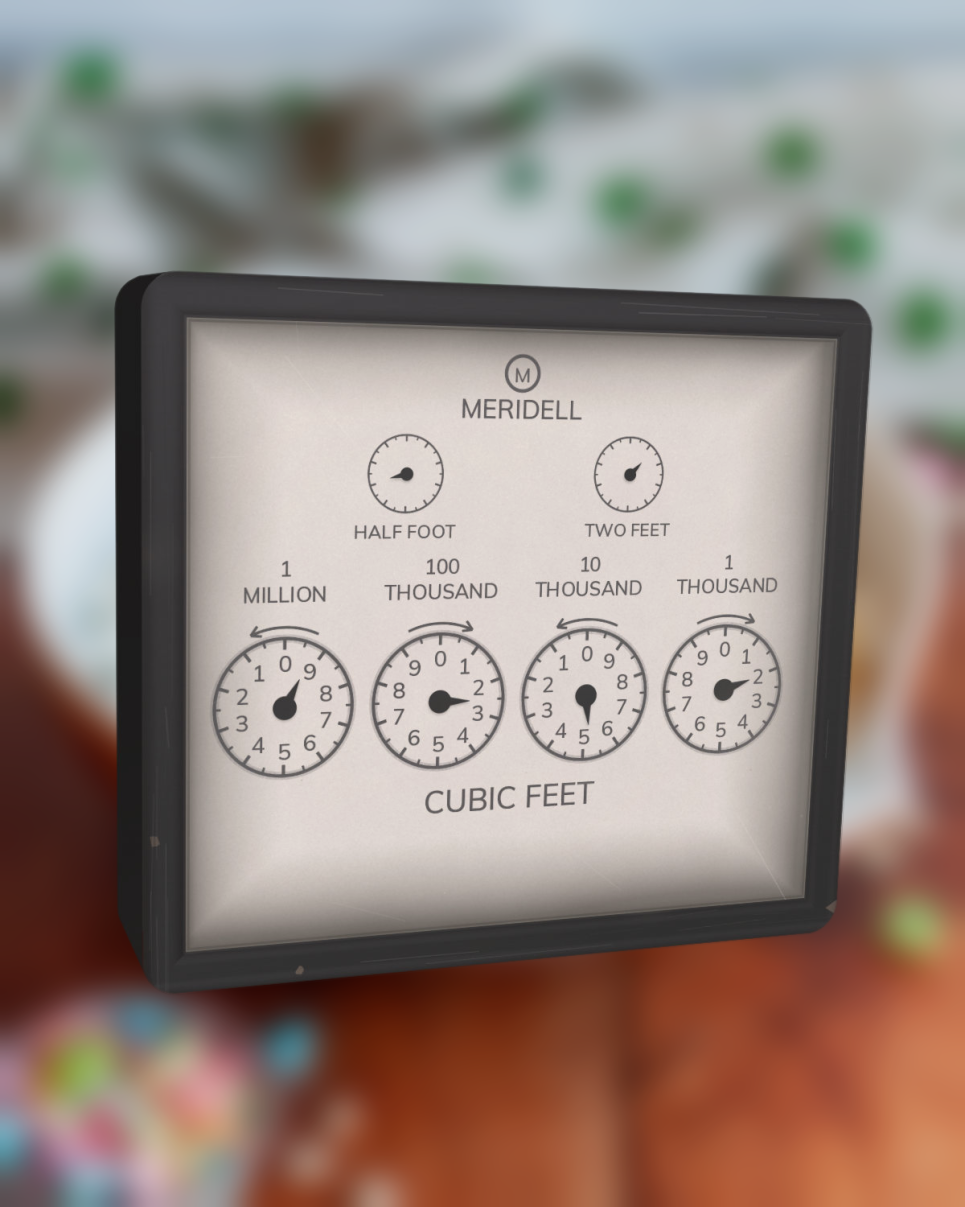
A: ft³ 925200
